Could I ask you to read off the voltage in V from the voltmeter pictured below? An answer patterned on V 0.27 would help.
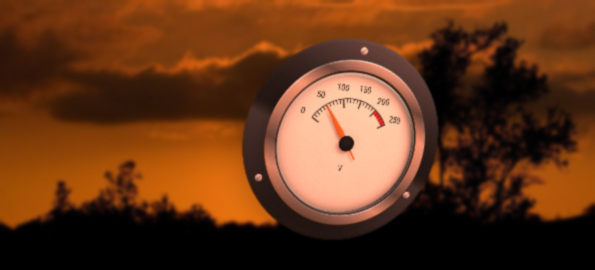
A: V 50
